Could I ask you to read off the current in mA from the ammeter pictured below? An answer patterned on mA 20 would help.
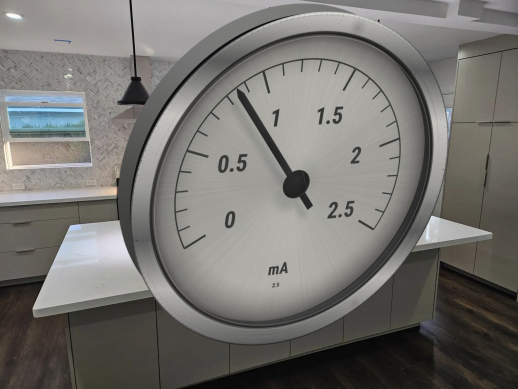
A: mA 0.85
